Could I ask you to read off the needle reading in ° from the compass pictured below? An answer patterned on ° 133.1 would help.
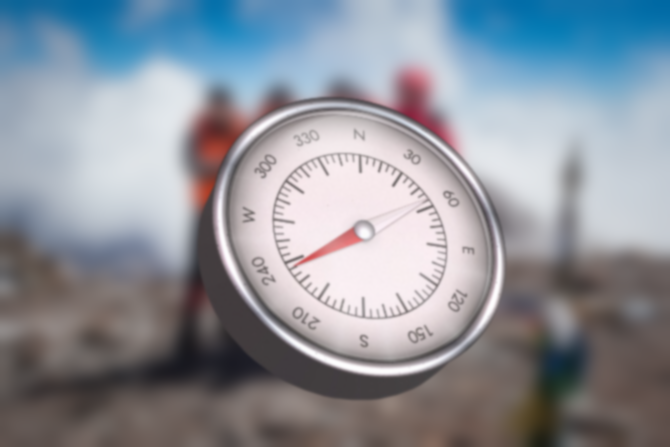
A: ° 235
